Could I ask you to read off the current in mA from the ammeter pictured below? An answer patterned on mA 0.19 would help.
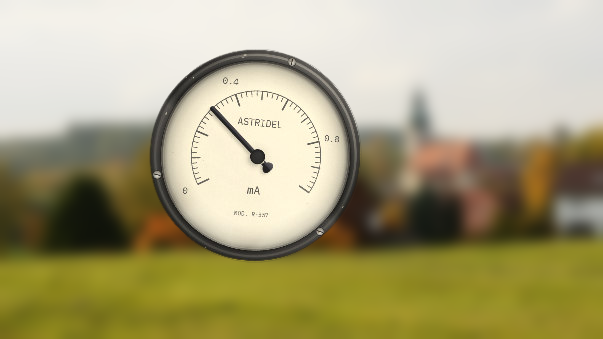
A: mA 0.3
